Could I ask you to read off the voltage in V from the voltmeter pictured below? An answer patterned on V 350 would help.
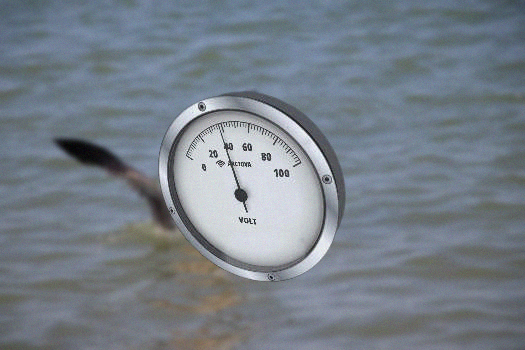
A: V 40
